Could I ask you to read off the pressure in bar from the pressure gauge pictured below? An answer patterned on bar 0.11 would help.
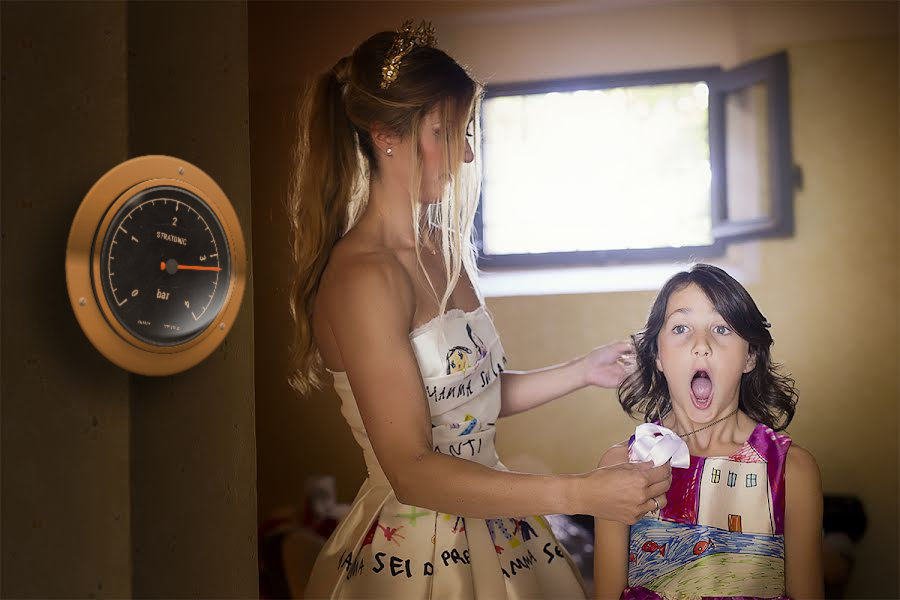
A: bar 3.2
